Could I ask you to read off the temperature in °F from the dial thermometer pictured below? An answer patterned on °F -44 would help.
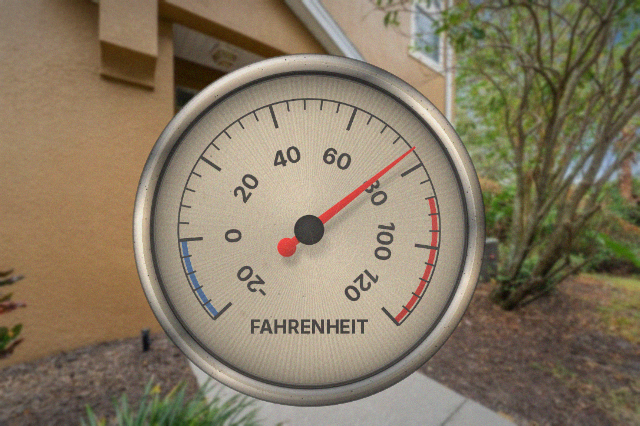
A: °F 76
